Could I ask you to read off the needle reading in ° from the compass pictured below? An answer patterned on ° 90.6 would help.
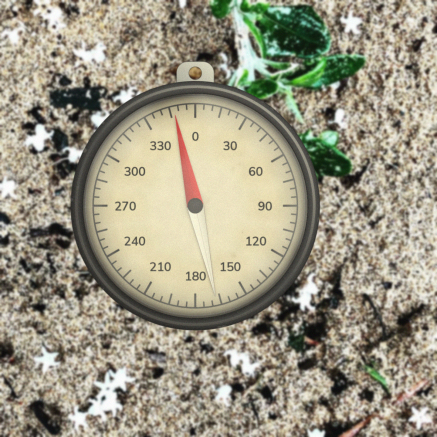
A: ° 347.5
